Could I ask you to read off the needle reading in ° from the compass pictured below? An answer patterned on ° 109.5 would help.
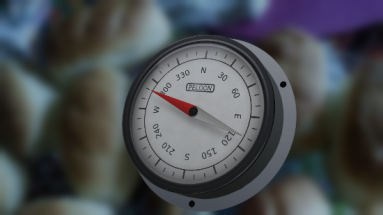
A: ° 290
